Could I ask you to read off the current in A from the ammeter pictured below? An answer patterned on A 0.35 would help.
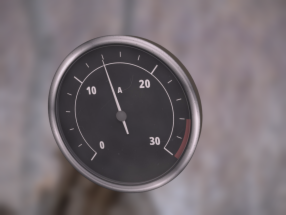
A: A 14
